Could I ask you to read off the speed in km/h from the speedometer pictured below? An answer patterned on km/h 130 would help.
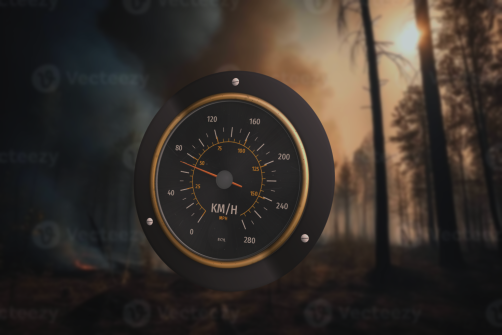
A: km/h 70
